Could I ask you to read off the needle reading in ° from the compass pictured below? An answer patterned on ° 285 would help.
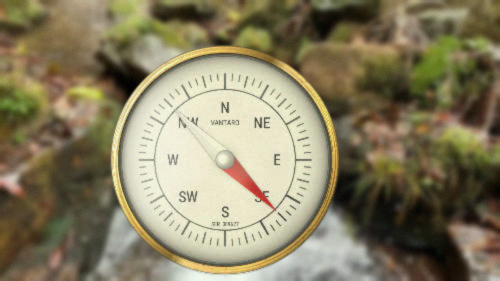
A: ° 135
